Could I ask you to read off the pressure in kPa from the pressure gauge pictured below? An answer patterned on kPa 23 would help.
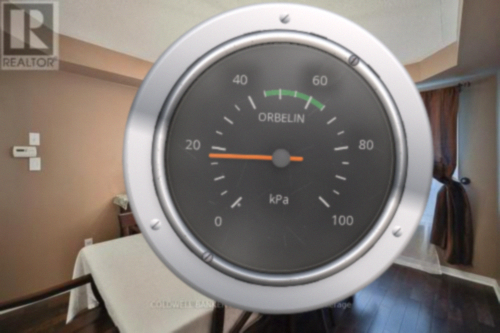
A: kPa 17.5
